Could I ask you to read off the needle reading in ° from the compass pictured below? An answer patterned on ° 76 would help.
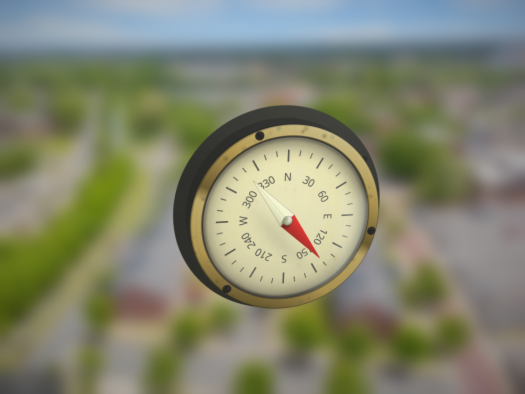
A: ° 140
